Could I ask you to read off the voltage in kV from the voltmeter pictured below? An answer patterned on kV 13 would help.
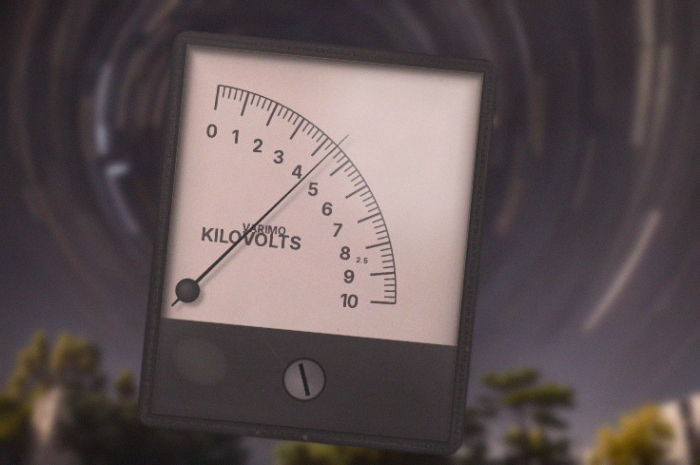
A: kV 4.4
